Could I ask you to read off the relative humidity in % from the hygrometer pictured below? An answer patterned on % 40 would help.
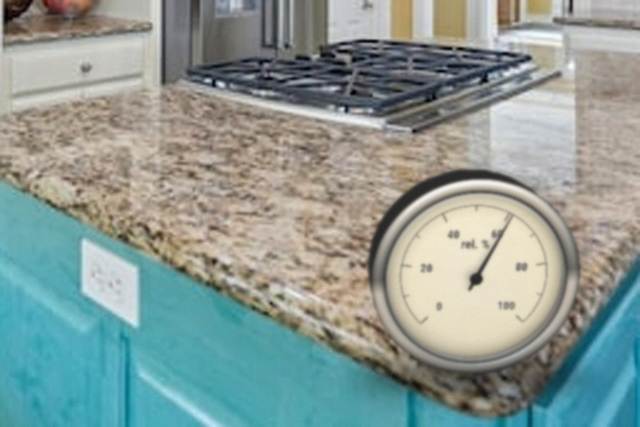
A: % 60
